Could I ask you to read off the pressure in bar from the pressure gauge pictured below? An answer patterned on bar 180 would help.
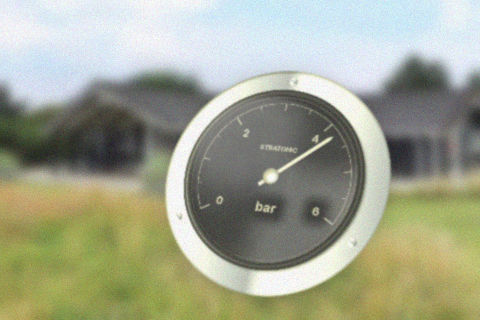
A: bar 4.25
